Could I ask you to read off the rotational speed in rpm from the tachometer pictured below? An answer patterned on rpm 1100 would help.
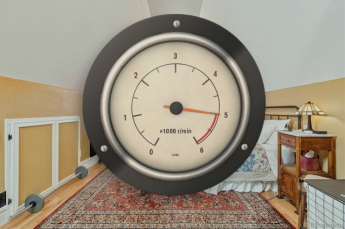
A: rpm 5000
